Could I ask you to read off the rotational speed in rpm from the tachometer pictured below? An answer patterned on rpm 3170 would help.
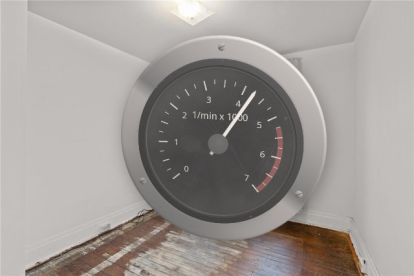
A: rpm 4250
